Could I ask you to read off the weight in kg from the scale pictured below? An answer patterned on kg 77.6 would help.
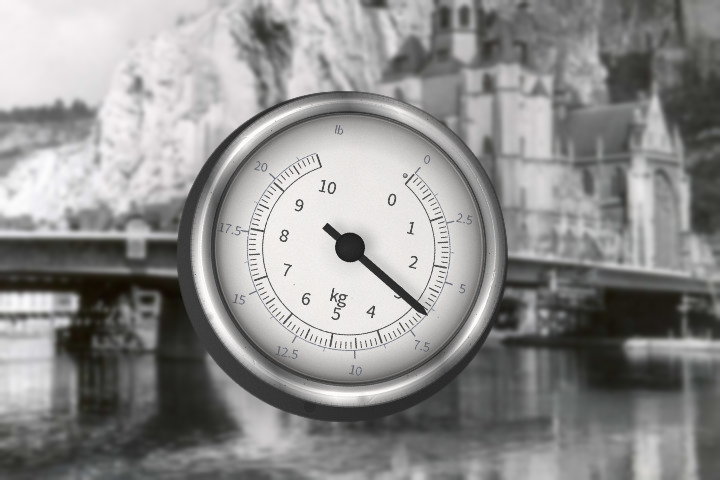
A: kg 3
